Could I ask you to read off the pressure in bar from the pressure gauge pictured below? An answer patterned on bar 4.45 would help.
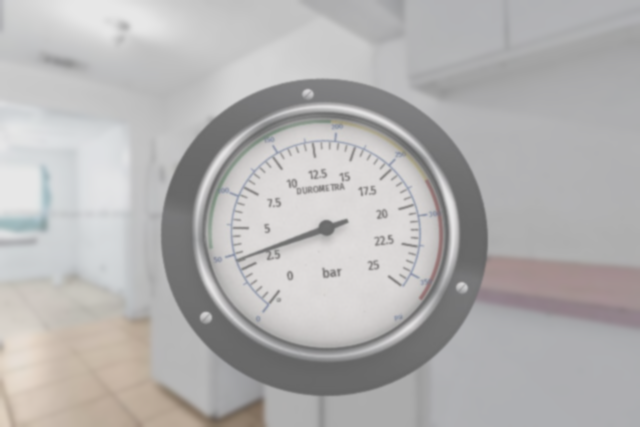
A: bar 3
